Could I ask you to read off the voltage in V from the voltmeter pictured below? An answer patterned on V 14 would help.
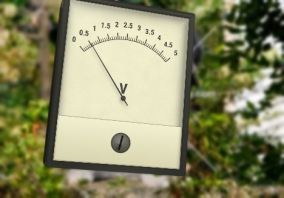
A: V 0.5
